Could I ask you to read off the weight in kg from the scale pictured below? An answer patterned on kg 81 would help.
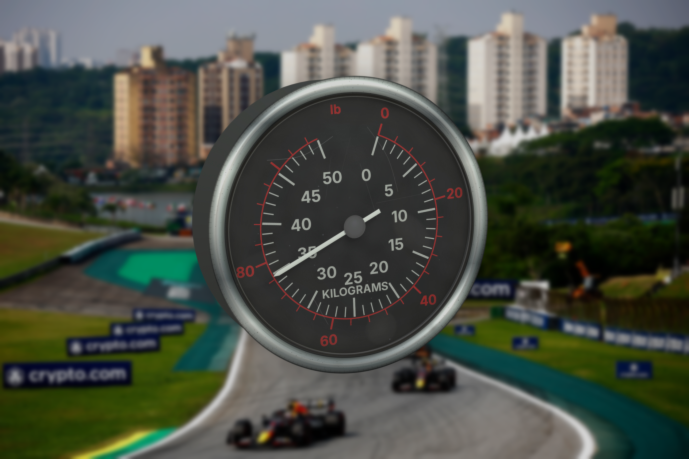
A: kg 35
